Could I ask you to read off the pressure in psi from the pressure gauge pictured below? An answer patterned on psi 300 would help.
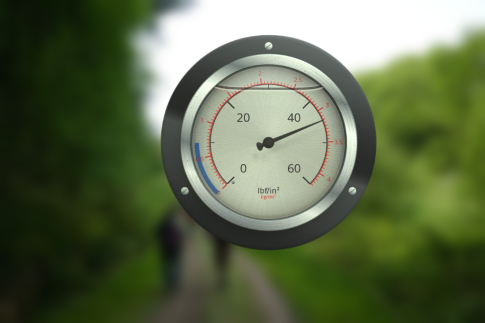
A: psi 45
